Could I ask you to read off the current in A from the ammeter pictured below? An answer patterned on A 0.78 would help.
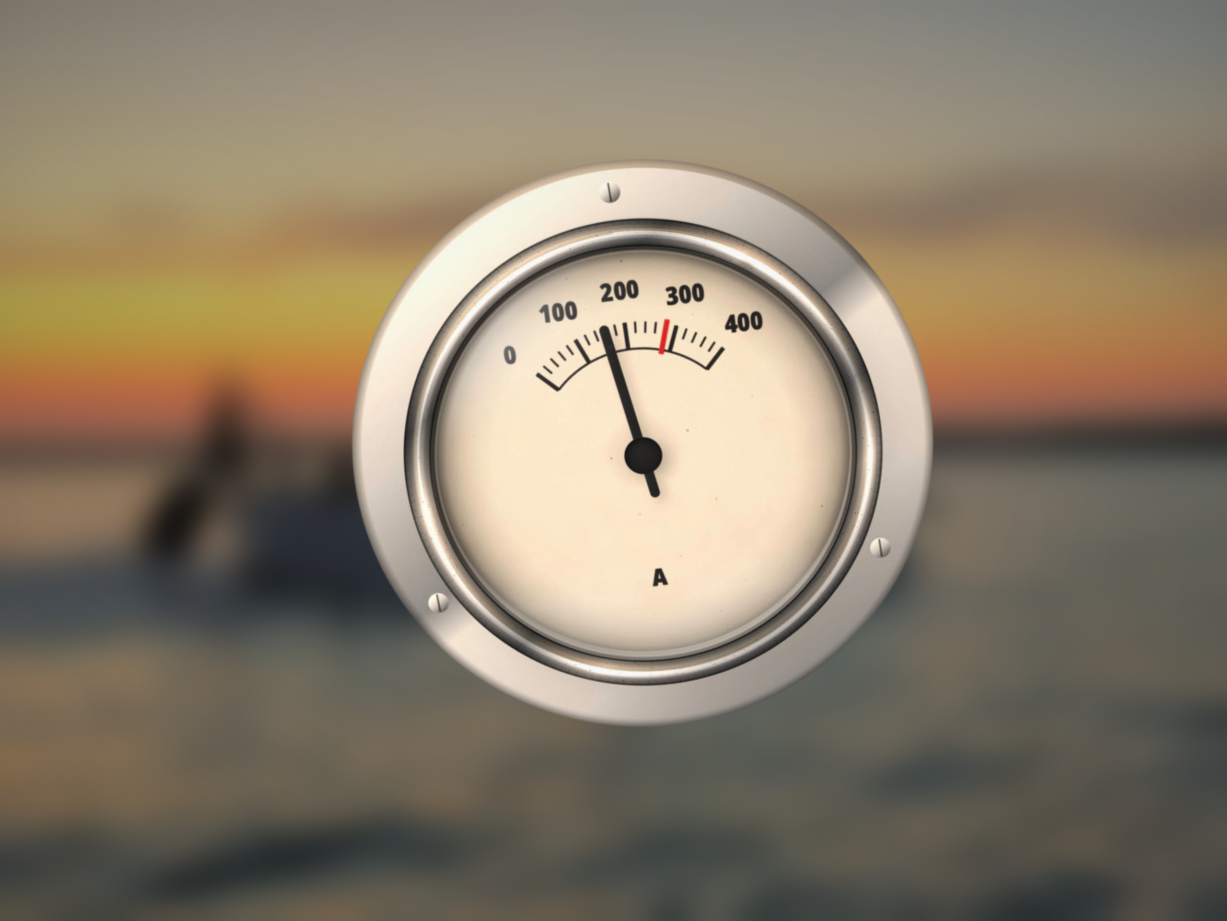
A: A 160
